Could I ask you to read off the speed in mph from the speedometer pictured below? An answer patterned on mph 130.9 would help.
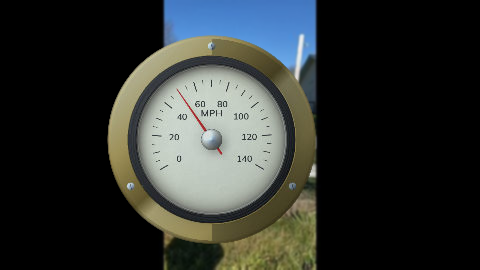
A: mph 50
